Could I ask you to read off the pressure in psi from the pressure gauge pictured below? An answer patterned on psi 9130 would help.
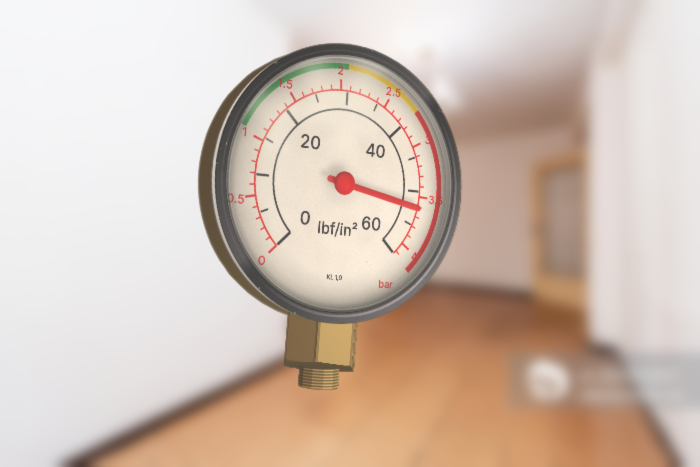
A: psi 52.5
